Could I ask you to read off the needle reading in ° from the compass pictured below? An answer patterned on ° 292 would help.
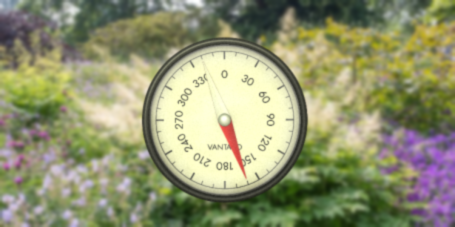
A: ° 160
